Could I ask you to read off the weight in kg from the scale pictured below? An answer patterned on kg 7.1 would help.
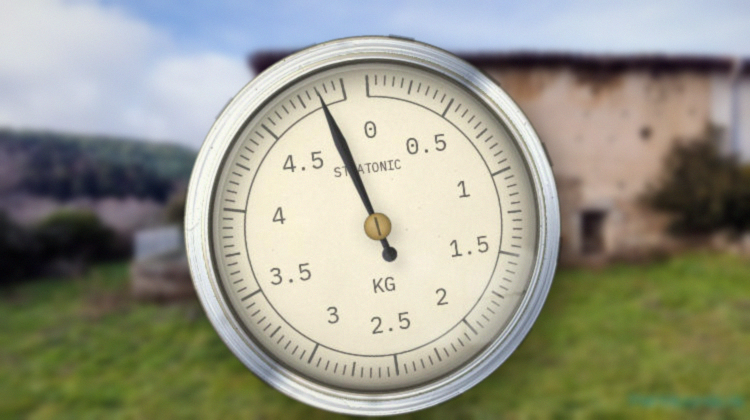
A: kg 4.85
